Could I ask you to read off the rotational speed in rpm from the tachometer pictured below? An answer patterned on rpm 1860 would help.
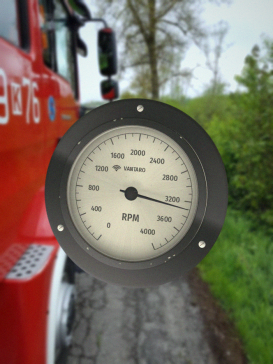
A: rpm 3300
